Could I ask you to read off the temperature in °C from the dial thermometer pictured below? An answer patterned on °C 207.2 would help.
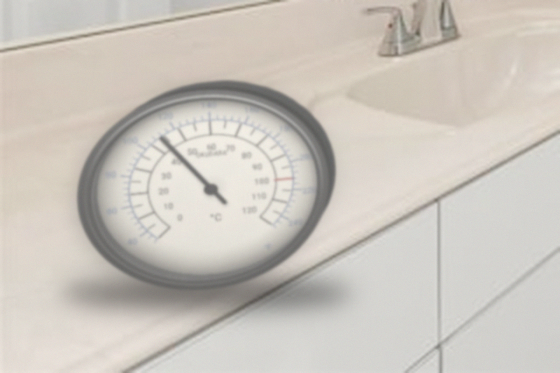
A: °C 45
